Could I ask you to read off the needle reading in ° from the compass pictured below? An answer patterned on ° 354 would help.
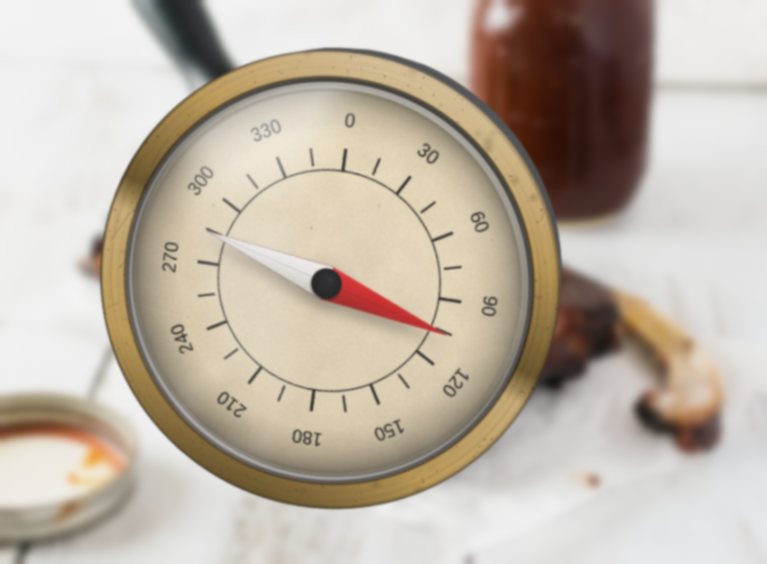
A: ° 105
